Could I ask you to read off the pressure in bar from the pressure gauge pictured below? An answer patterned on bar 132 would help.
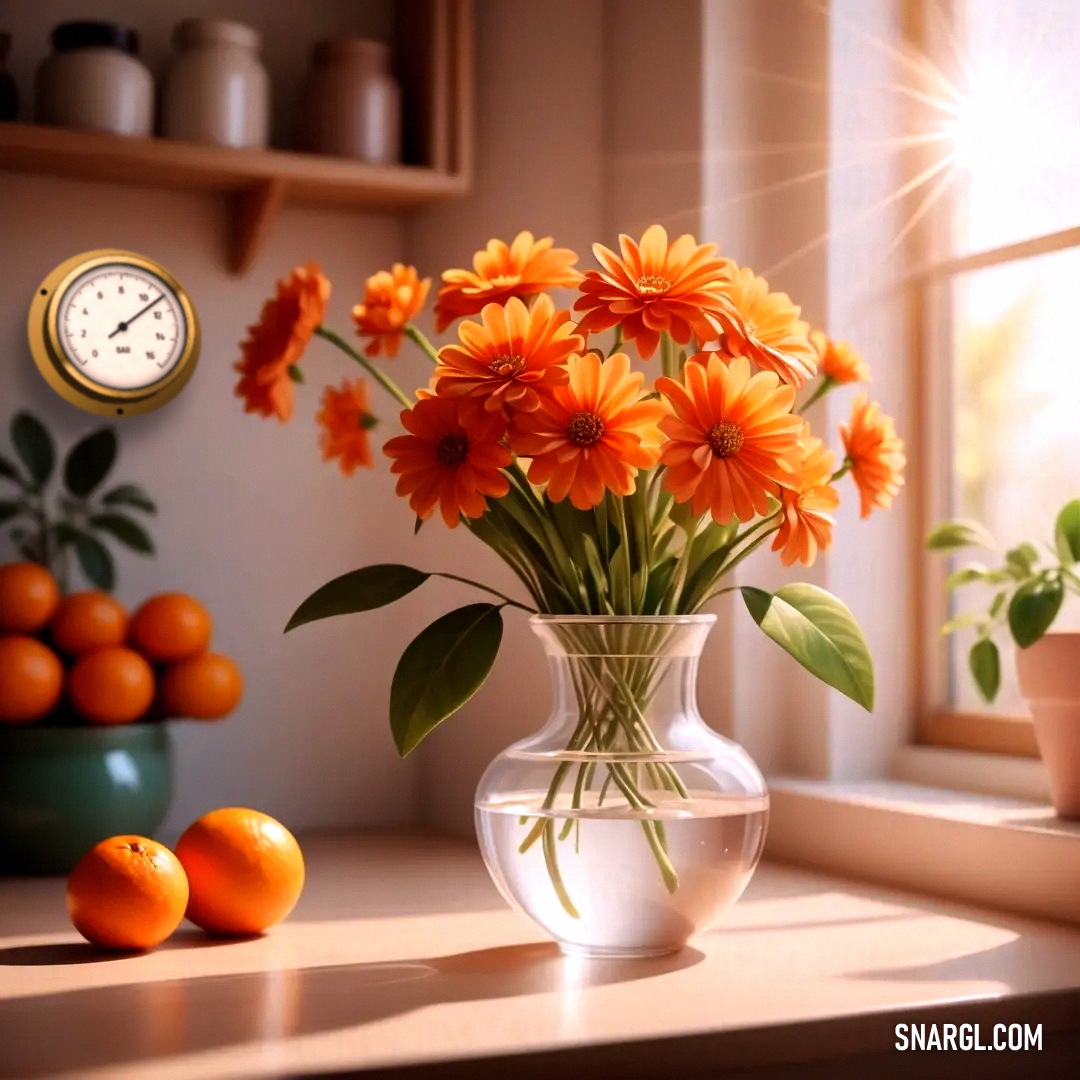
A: bar 11
